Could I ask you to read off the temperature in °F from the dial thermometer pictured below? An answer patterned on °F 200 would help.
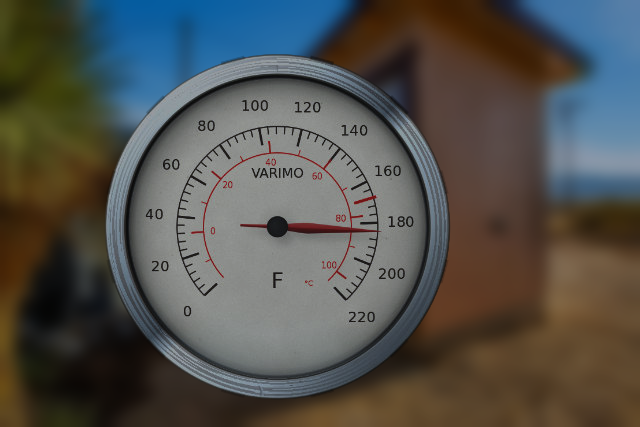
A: °F 184
